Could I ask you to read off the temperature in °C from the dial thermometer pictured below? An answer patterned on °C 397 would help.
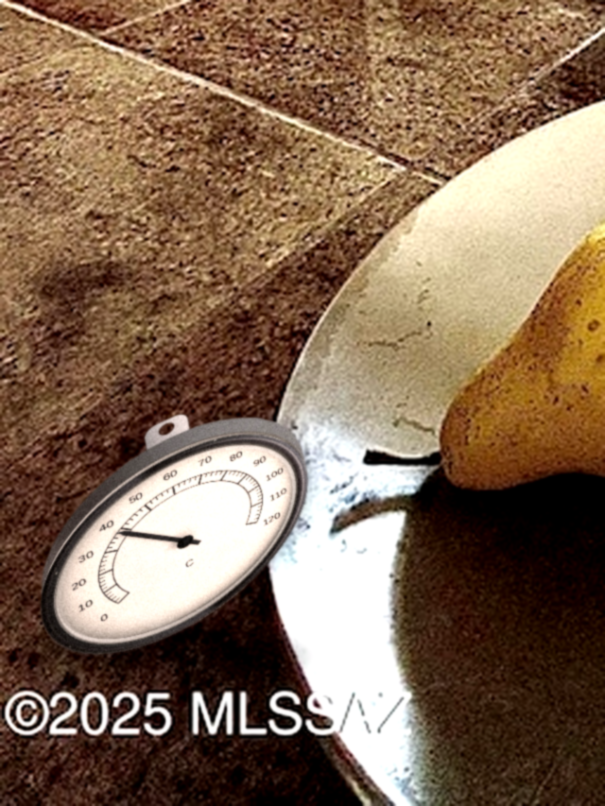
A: °C 40
